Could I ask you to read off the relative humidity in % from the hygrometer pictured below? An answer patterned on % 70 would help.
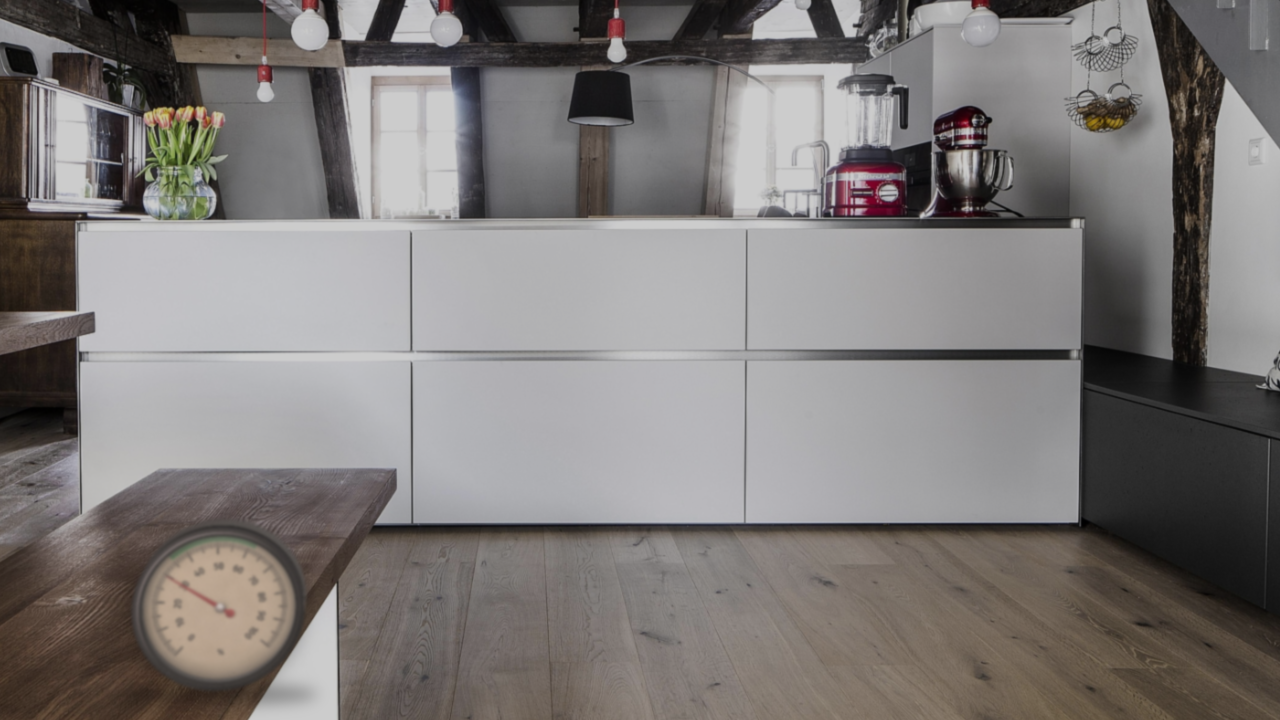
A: % 30
